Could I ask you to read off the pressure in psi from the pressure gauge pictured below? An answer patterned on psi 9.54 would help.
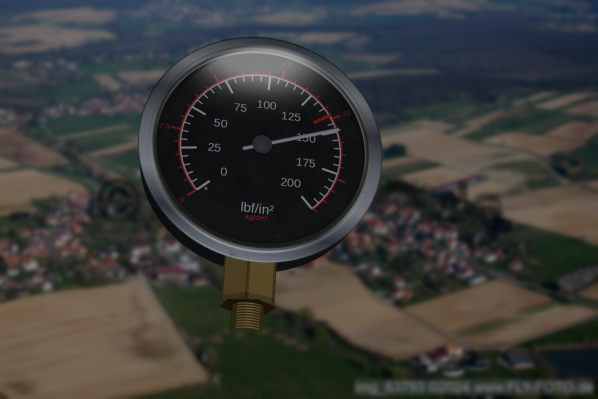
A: psi 150
